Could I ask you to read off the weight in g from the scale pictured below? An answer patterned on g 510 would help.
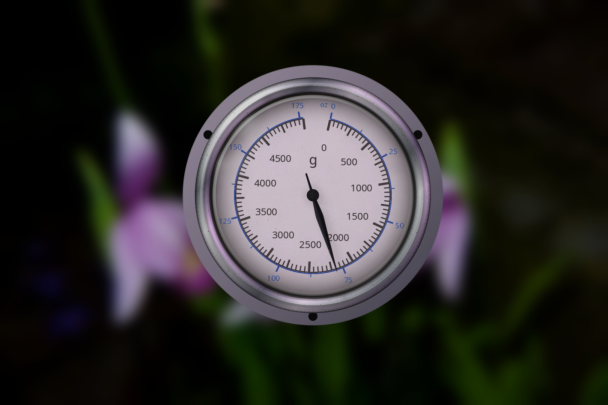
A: g 2200
